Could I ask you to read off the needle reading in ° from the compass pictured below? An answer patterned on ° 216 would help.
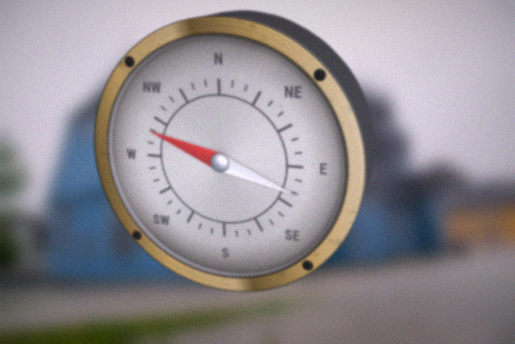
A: ° 290
